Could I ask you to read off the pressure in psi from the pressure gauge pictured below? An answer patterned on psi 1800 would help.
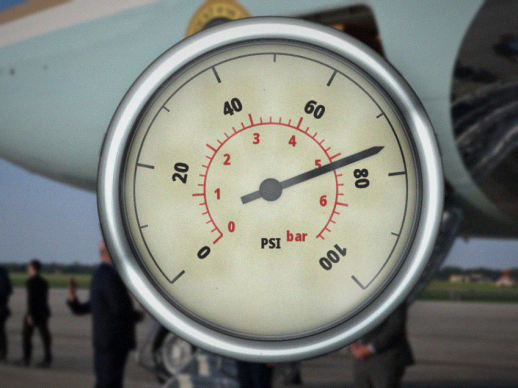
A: psi 75
